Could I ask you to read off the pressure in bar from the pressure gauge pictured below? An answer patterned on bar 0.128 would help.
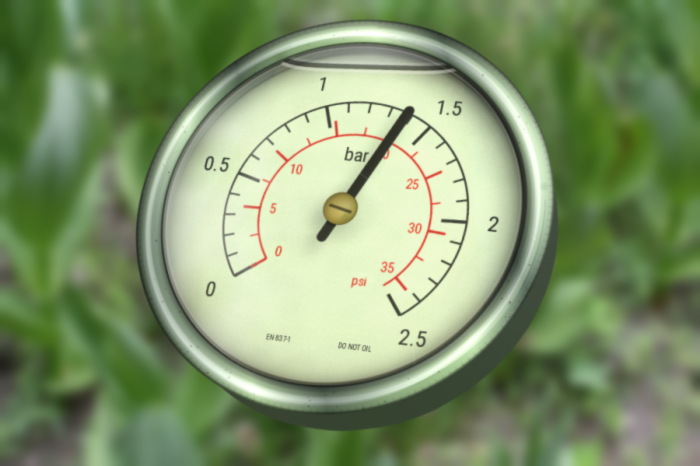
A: bar 1.4
